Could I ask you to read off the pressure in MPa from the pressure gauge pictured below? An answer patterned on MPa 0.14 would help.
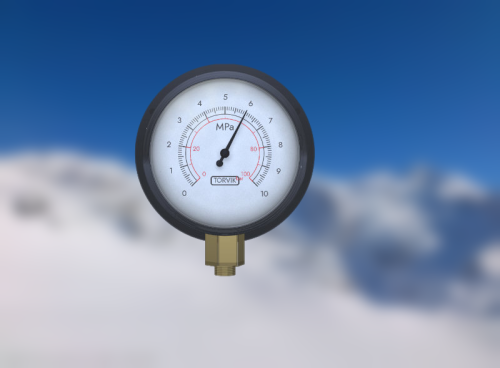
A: MPa 6
